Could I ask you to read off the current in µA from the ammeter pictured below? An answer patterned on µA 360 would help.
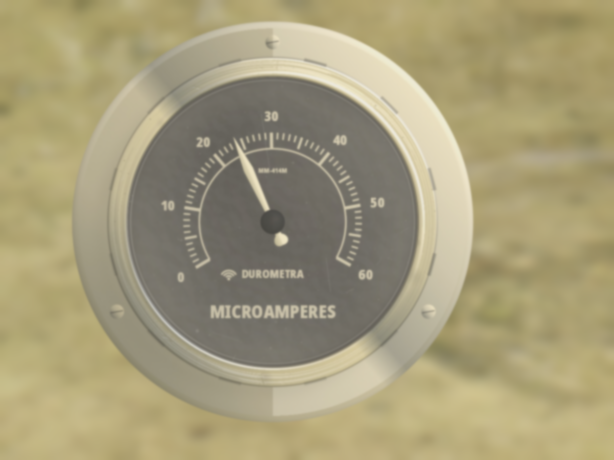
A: µA 24
